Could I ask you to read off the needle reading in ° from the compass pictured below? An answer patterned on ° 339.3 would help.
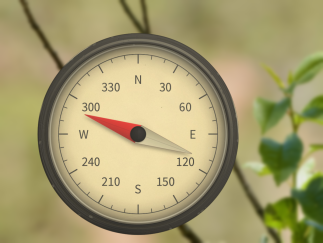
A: ° 290
